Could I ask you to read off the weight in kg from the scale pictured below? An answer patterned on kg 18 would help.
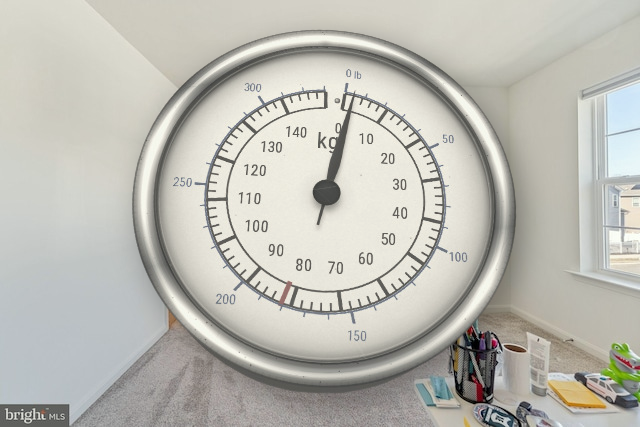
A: kg 2
